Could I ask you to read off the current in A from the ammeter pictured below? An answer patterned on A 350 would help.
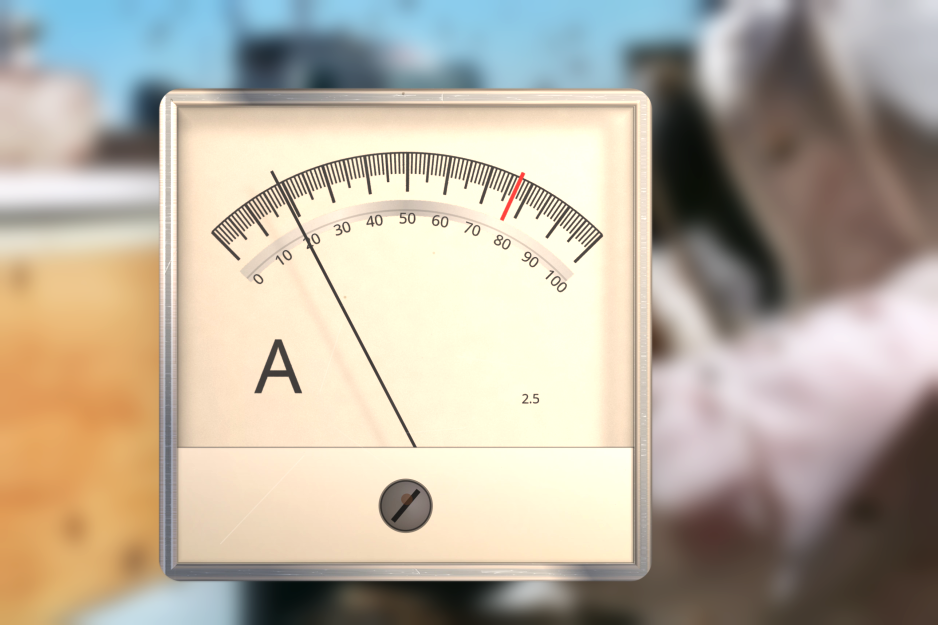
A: A 19
